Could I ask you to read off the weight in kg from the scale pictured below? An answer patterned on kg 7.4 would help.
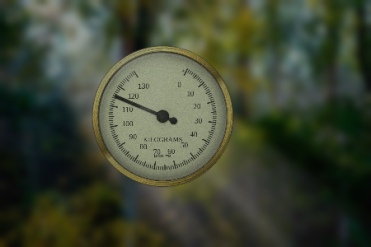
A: kg 115
